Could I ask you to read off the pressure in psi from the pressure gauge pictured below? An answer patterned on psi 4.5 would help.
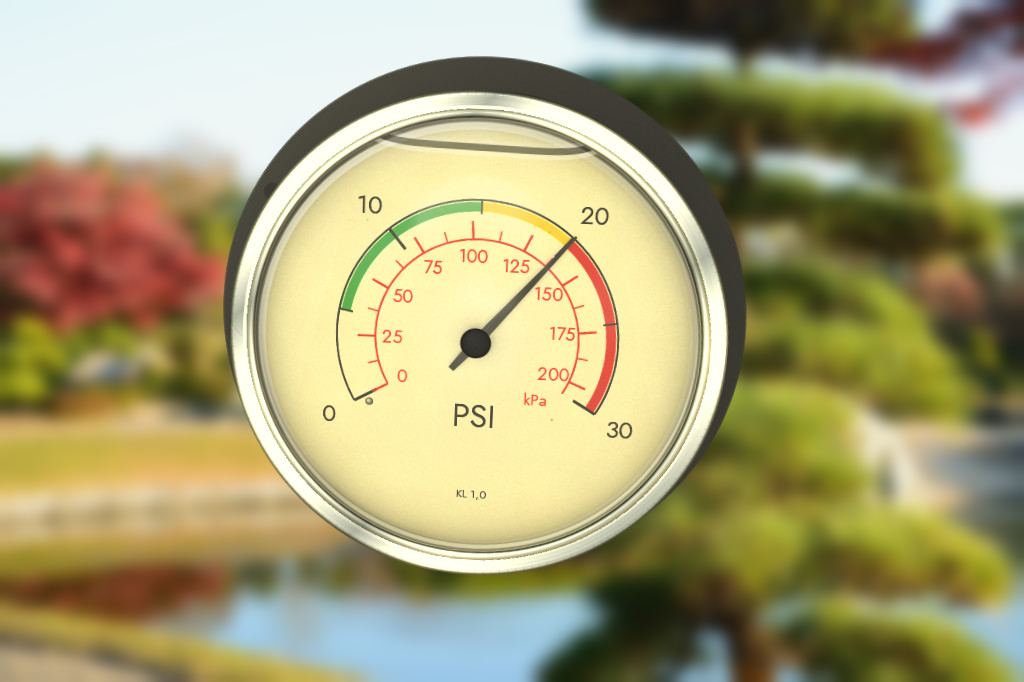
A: psi 20
